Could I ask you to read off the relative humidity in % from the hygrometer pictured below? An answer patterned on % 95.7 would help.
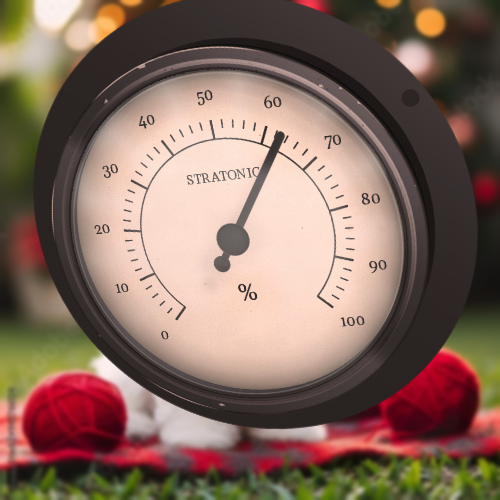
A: % 63
